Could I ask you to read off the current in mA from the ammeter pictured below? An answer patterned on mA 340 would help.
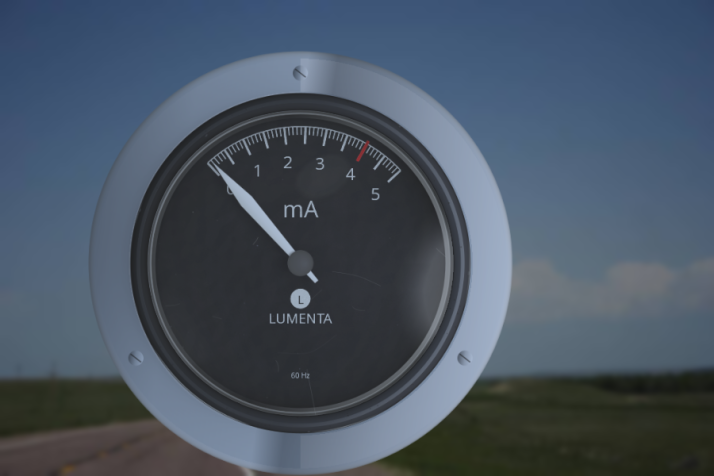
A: mA 0.1
